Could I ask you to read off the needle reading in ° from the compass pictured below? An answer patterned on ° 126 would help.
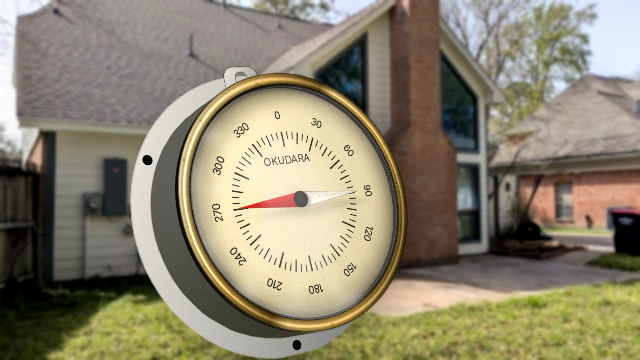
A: ° 270
